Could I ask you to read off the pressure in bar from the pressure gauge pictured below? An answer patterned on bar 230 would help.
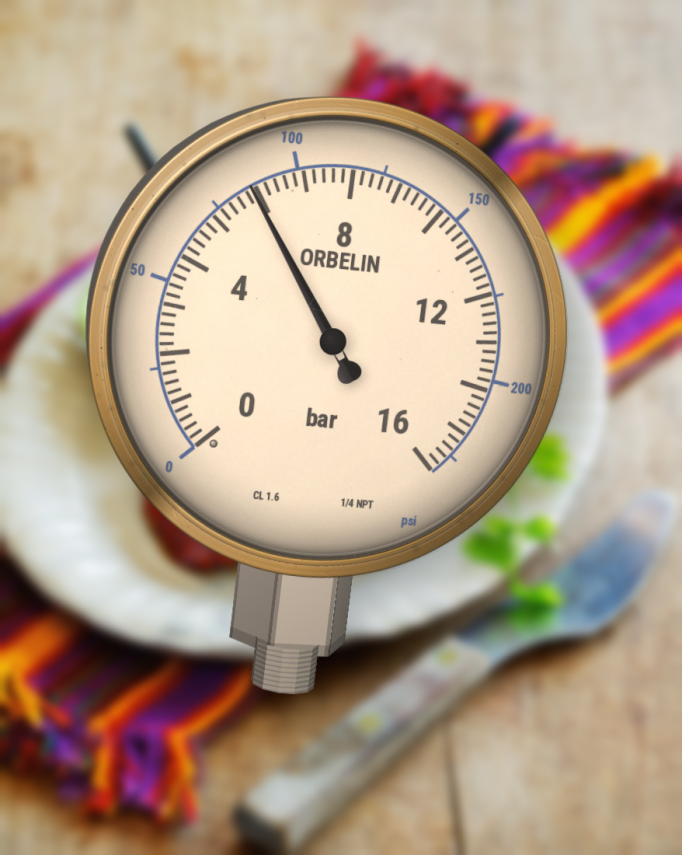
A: bar 5.9
